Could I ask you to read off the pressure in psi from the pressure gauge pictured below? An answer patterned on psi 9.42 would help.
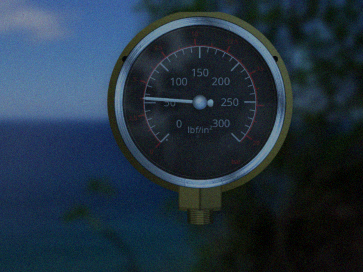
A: psi 55
